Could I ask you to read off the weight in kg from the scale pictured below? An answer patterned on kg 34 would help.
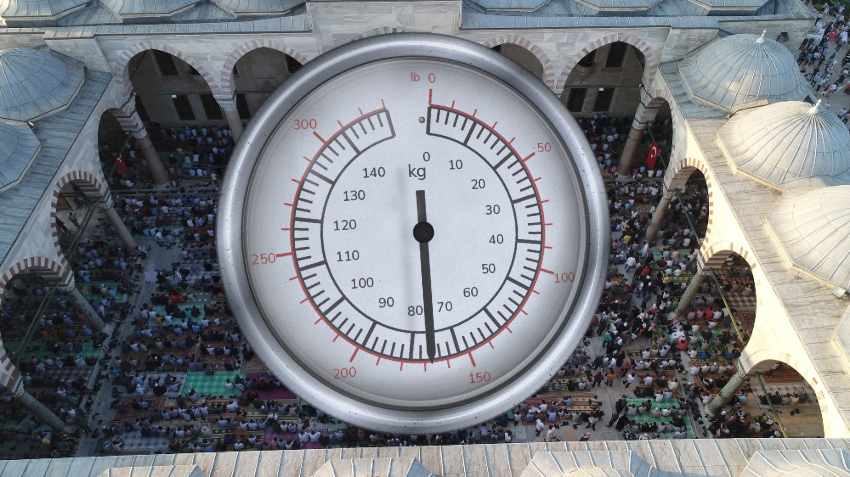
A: kg 76
